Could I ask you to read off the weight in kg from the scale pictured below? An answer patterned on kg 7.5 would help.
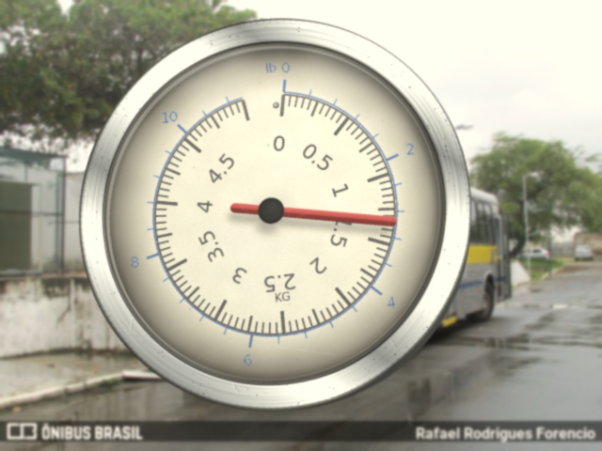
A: kg 1.35
